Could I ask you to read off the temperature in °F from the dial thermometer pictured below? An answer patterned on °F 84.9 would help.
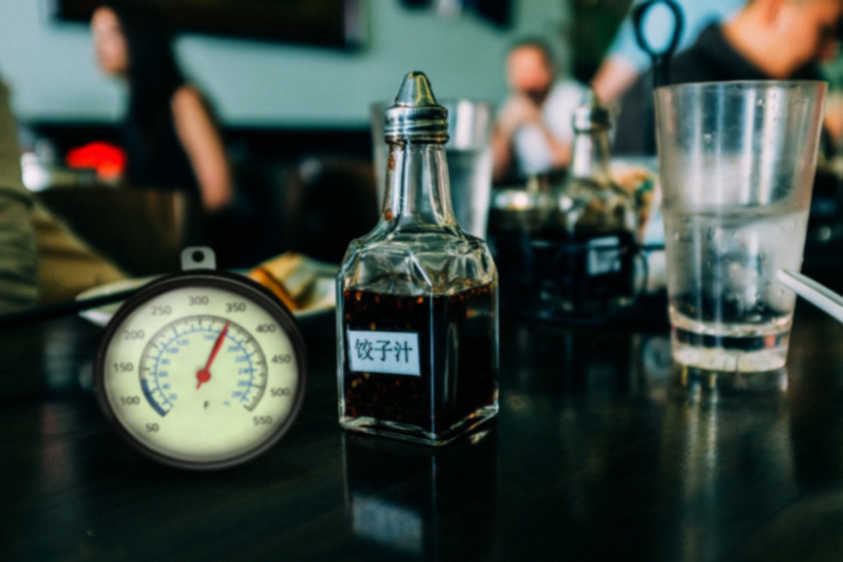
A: °F 350
